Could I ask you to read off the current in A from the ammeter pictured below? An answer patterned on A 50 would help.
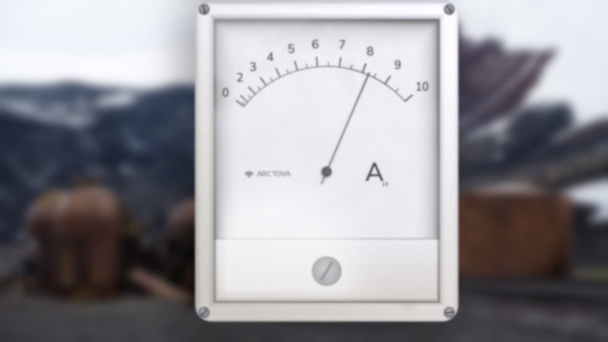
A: A 8.25
